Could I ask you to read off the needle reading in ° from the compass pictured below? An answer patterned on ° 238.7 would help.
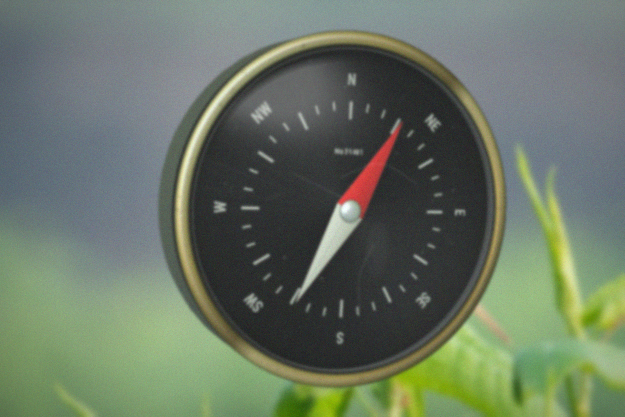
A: ° 30
